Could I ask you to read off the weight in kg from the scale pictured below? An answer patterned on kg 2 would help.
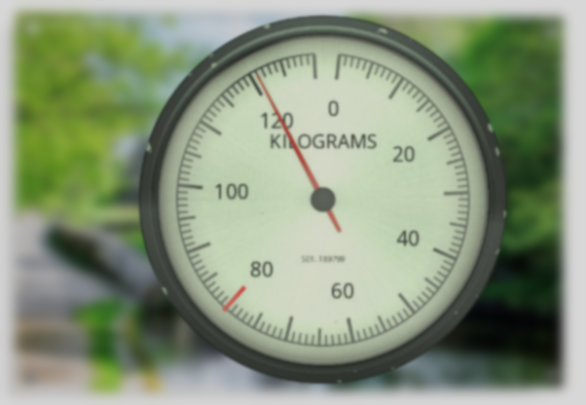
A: kg 121
